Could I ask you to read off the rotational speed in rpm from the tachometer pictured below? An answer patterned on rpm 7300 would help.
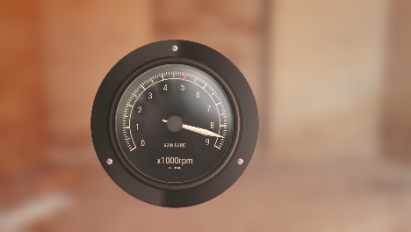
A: rpm 8500
